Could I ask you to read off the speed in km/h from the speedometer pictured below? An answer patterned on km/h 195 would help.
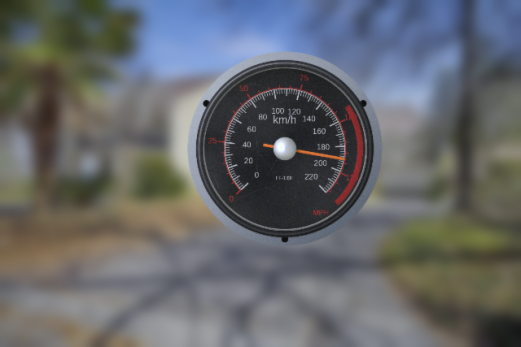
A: km/h 190
